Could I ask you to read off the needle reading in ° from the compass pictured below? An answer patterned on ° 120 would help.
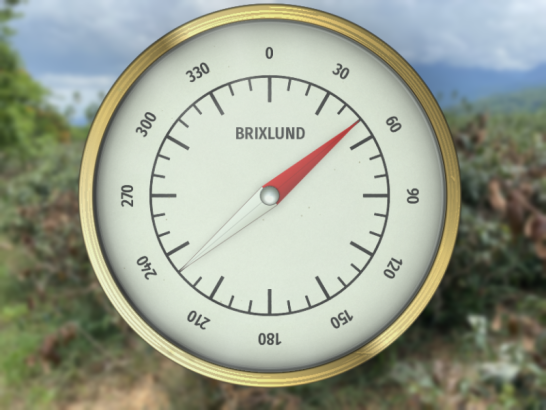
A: ° 50
